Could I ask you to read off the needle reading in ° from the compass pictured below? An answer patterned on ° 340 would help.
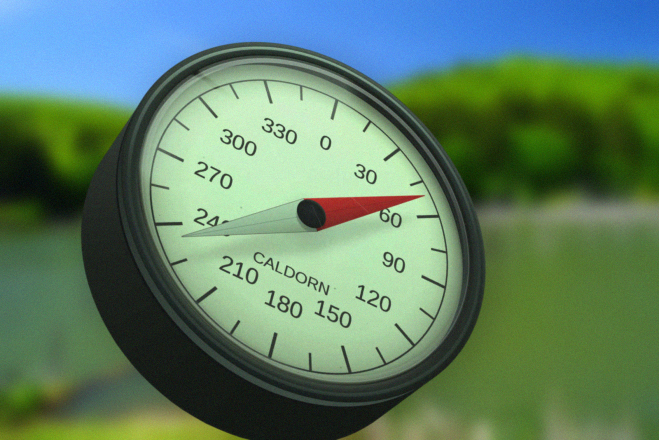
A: ° 52.5
